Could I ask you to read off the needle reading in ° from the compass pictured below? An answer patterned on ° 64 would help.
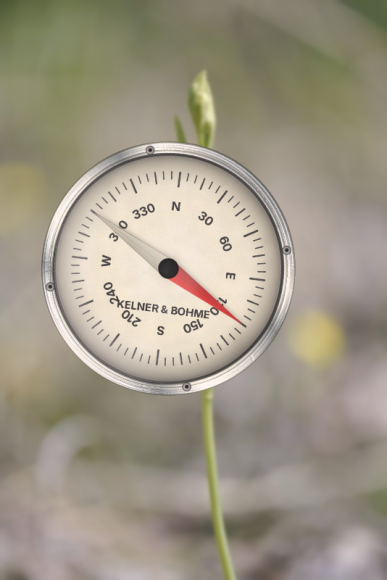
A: ° 120
